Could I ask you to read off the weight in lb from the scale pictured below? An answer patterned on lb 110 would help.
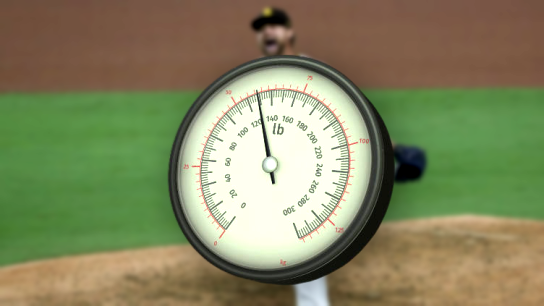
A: lb 130
